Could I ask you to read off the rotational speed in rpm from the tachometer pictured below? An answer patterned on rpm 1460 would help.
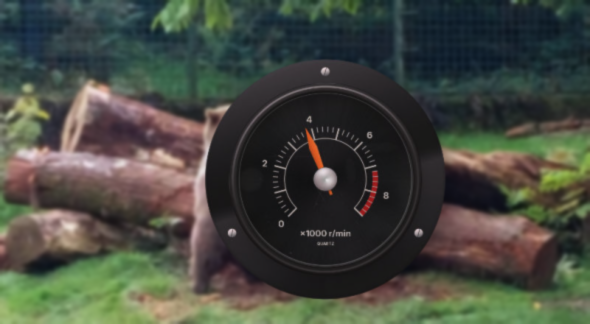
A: rpm 3800
